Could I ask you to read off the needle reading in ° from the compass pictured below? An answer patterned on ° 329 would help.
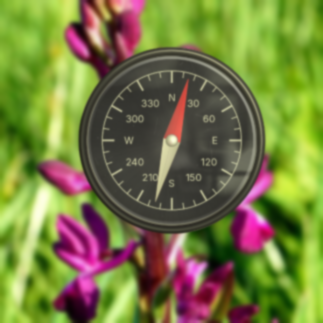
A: ° 15
